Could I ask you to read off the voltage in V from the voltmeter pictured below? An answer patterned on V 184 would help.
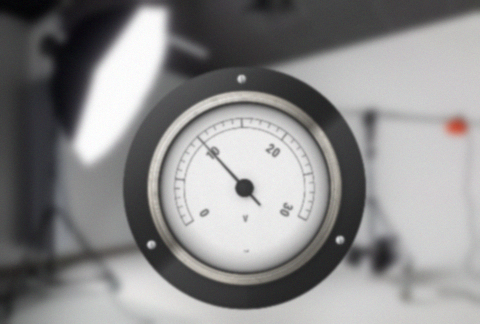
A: V 10
